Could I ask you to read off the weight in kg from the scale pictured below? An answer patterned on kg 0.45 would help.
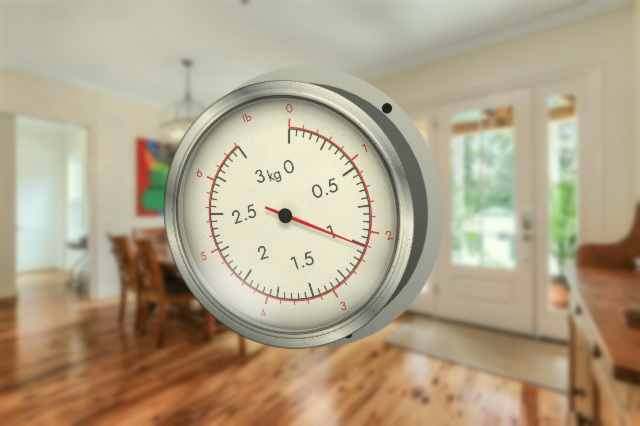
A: kg 1
